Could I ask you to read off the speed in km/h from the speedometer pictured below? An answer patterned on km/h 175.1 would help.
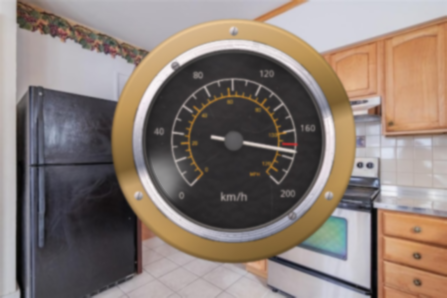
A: km/h 175
